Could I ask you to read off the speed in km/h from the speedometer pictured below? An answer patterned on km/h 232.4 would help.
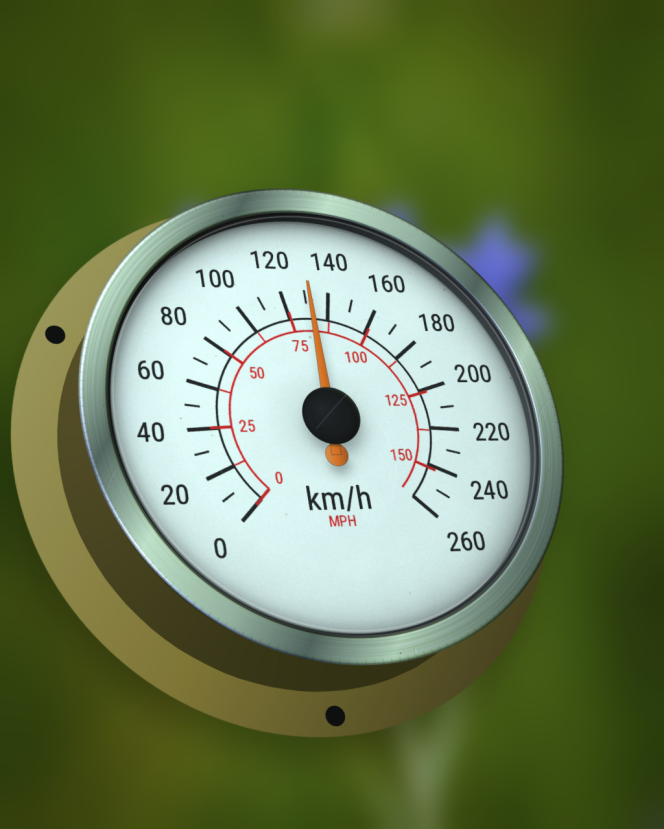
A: km/h 130
